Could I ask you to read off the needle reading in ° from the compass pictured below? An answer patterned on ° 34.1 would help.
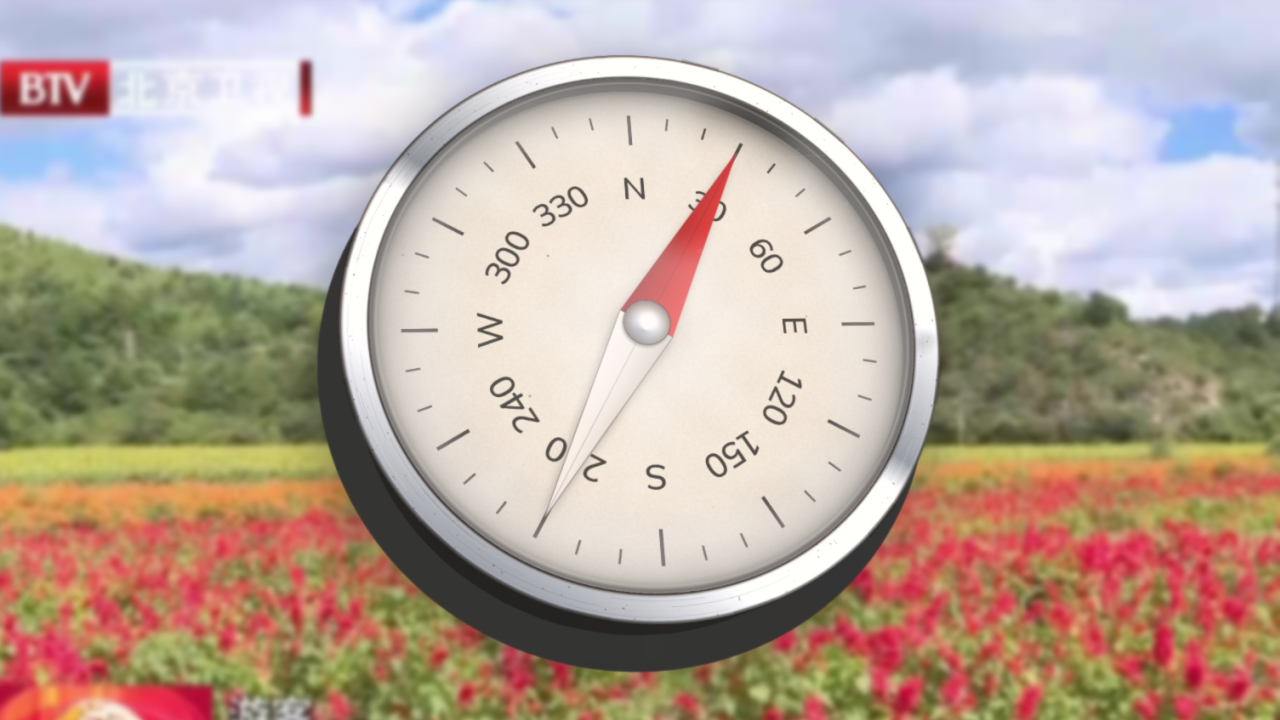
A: ° 30
